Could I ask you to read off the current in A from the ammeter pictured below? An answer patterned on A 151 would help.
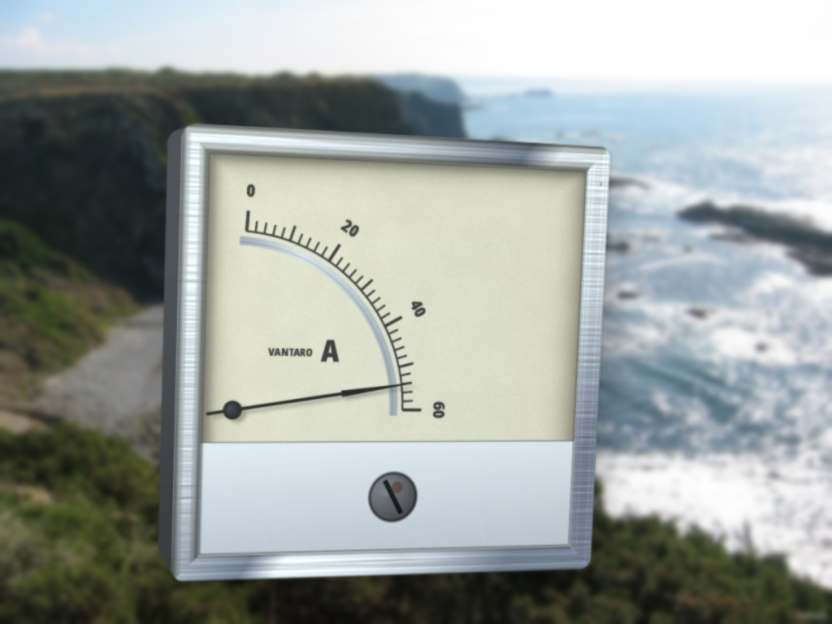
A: A 54
